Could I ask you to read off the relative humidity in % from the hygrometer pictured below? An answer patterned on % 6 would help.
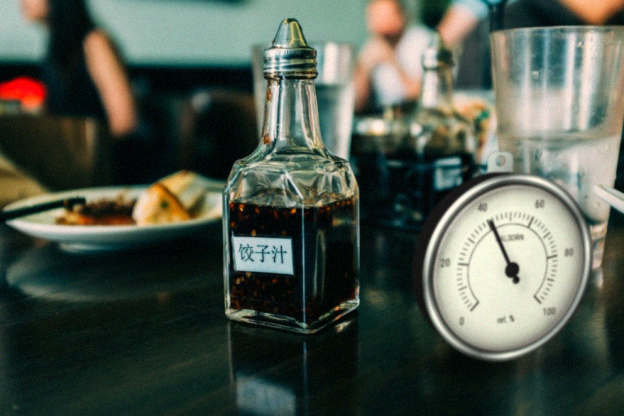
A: % 40
